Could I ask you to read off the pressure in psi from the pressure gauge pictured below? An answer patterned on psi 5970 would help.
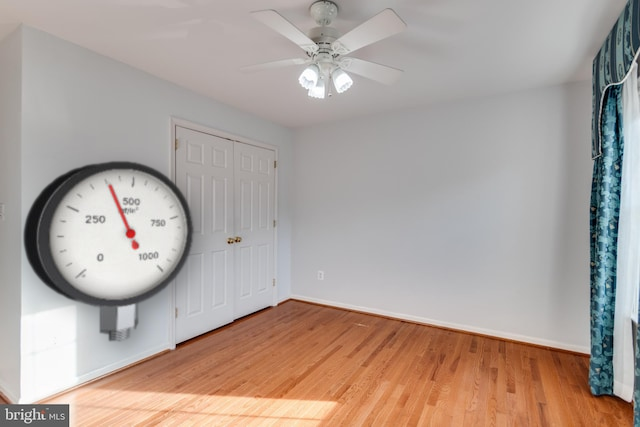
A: psi 400
